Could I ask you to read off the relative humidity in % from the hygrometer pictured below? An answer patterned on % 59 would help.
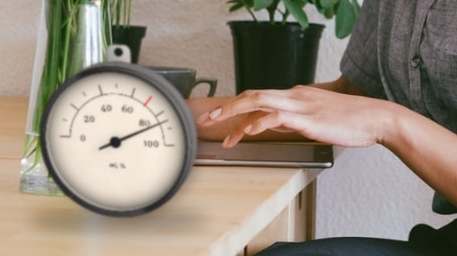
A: % 85
